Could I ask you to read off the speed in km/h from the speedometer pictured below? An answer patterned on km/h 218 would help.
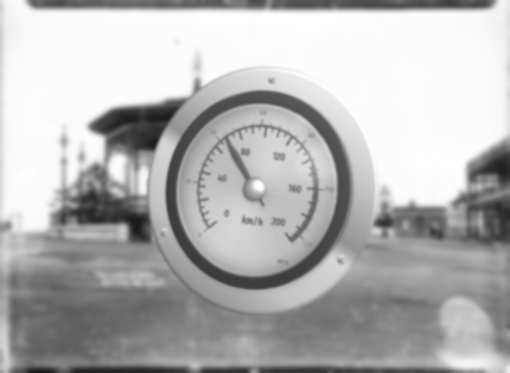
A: km/h 70
